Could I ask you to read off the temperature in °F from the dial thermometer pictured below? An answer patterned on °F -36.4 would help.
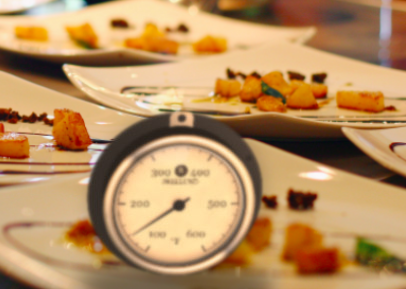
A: °F 140
